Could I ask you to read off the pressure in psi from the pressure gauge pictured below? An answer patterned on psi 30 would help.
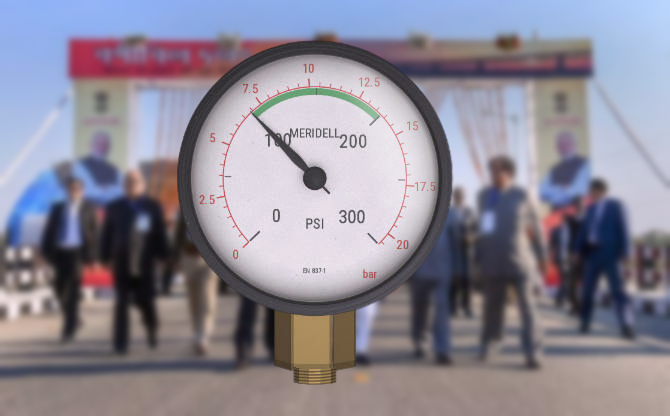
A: psi 100
